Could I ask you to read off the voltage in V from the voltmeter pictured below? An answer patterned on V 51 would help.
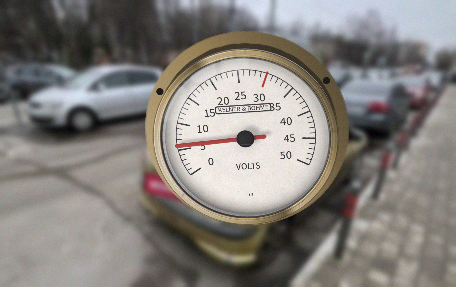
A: V 6
